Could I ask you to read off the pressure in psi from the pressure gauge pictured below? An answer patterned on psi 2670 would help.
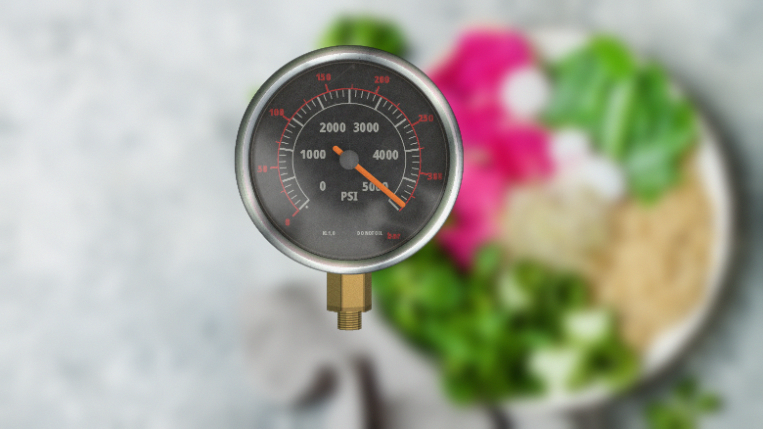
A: psi 4900
